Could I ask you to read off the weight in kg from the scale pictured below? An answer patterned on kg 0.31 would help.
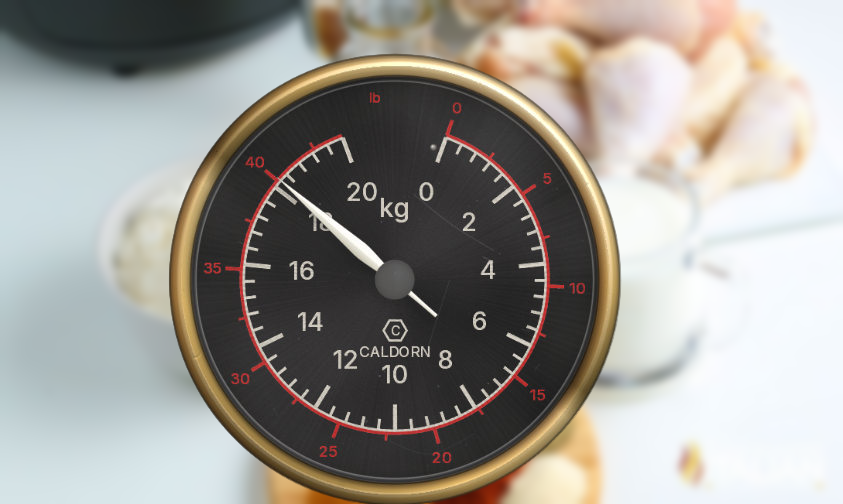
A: kg 18.2
